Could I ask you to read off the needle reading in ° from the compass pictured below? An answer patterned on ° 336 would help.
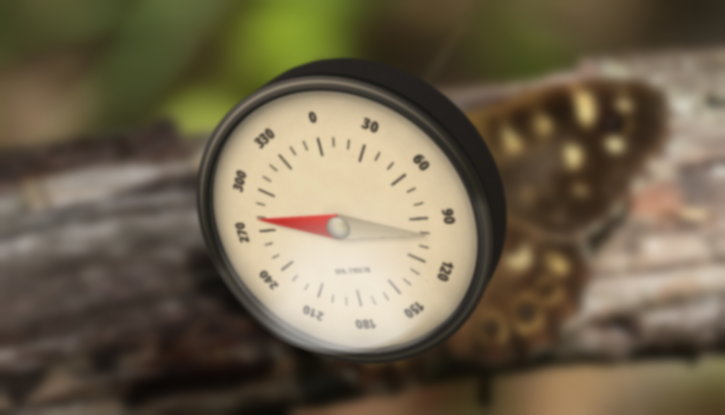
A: ° 280
